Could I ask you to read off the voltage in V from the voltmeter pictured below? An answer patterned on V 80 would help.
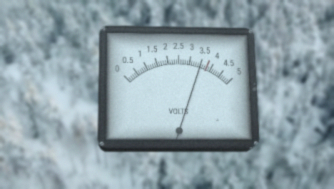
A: V 3.5
